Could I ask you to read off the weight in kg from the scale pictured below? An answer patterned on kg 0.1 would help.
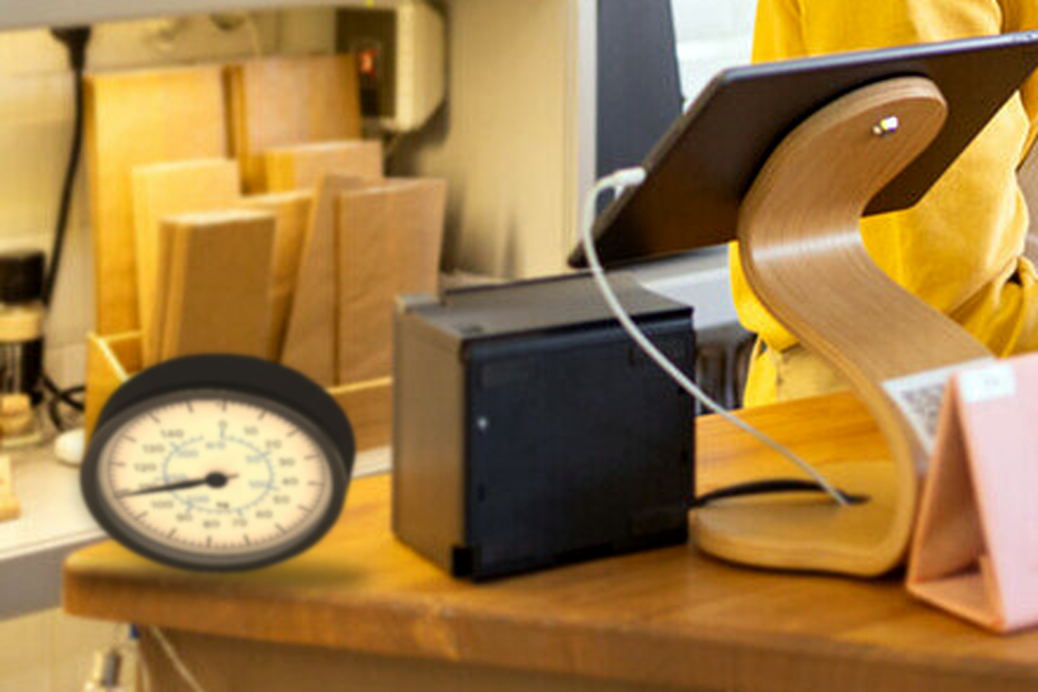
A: kg 110
